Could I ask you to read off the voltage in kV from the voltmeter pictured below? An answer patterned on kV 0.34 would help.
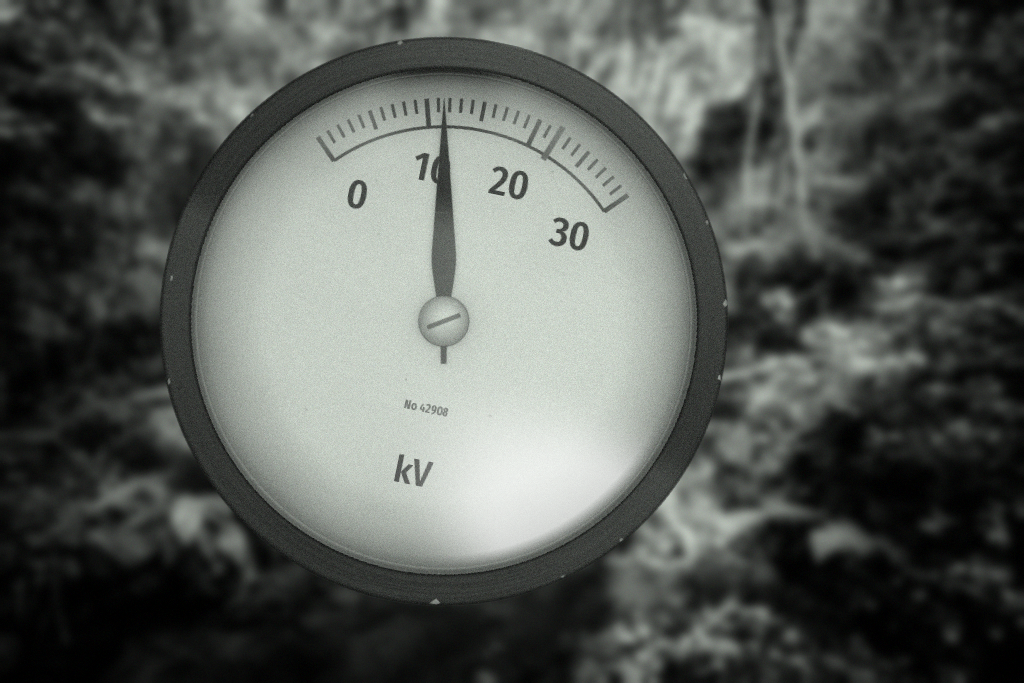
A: kV 11.5
